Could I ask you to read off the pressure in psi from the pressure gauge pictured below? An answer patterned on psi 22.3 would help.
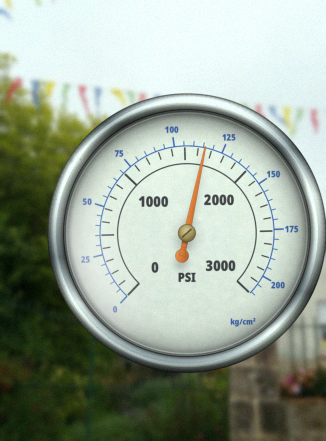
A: psi 1650
